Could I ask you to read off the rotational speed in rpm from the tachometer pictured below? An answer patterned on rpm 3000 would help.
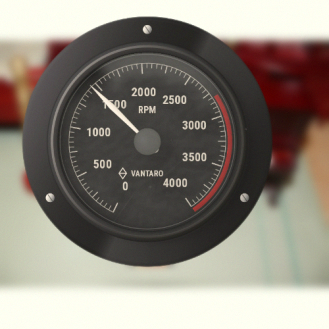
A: rpm 1450
